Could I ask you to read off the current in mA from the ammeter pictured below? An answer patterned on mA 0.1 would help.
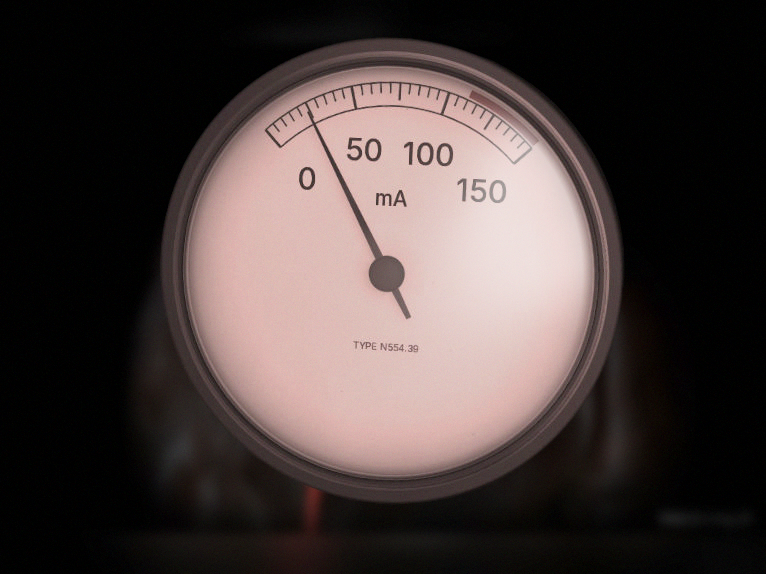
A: mA 25
